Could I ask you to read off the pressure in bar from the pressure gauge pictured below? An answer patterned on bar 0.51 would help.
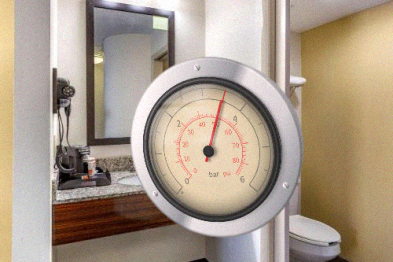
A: bar 3.5
